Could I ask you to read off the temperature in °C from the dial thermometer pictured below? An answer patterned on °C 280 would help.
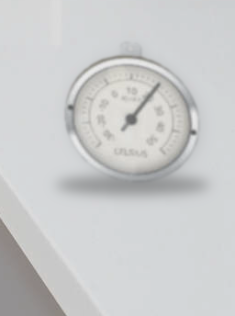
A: °C 20
